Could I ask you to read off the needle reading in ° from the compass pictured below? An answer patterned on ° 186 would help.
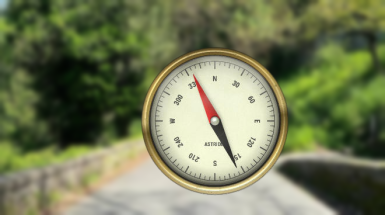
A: ° 335
